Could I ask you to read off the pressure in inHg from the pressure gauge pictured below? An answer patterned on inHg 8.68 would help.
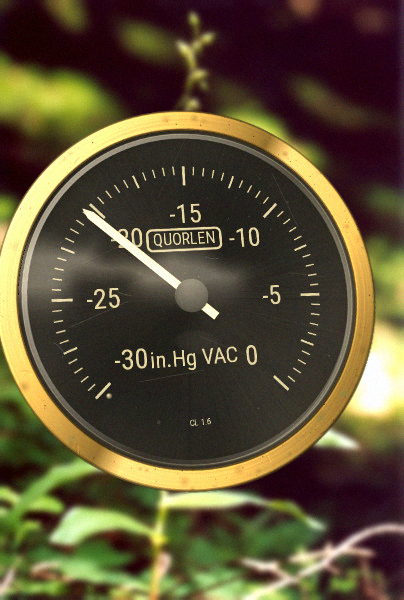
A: inHg -20.5
